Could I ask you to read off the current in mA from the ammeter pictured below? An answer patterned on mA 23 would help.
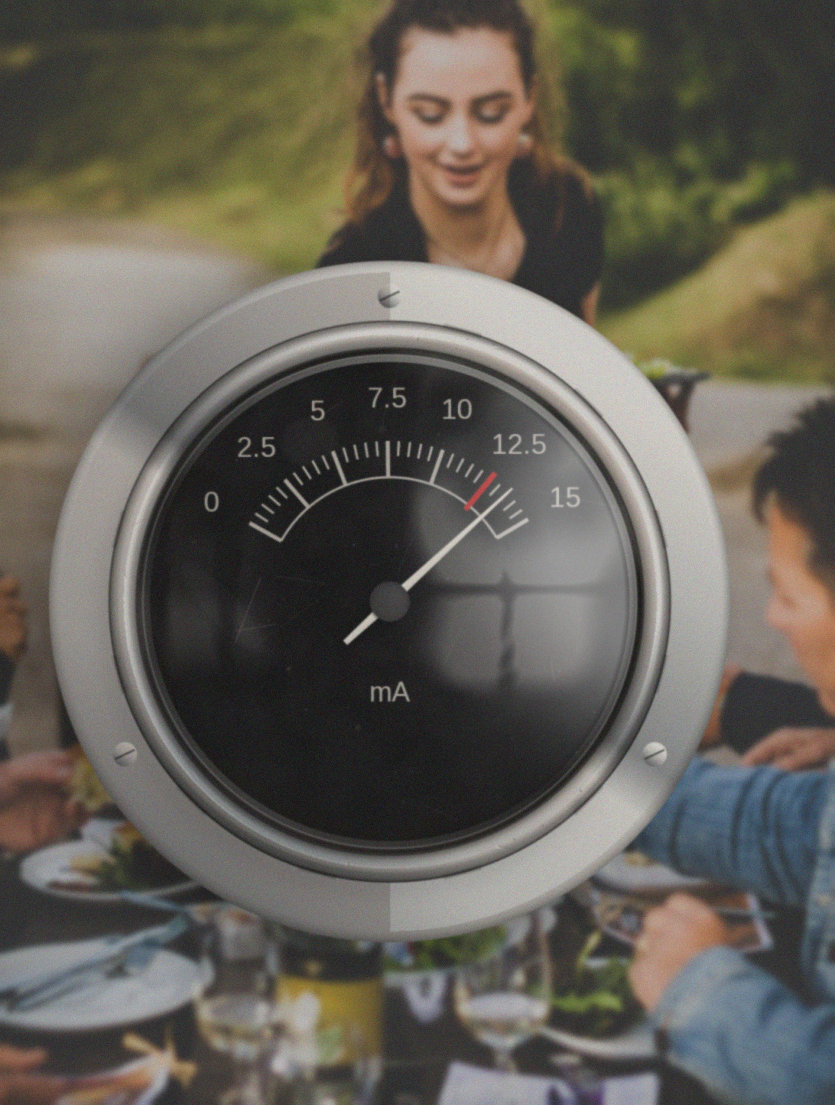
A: mA 13.5
